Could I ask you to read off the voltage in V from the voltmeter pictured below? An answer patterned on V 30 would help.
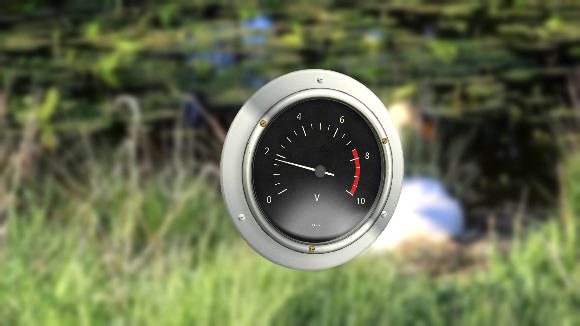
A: V 1.75
